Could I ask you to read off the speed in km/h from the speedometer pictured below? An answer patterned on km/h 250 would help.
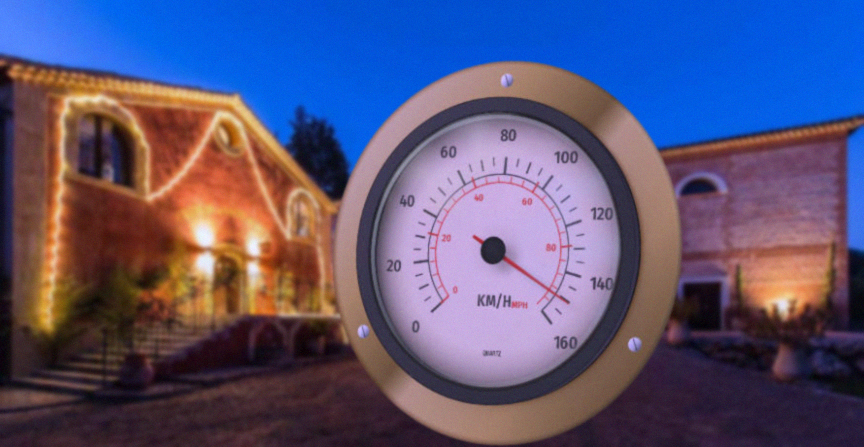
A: km/h 150
